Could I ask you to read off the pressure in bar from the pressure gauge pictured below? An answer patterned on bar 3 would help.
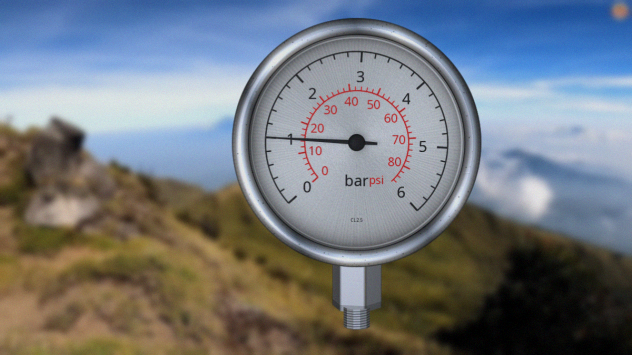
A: bar 1
